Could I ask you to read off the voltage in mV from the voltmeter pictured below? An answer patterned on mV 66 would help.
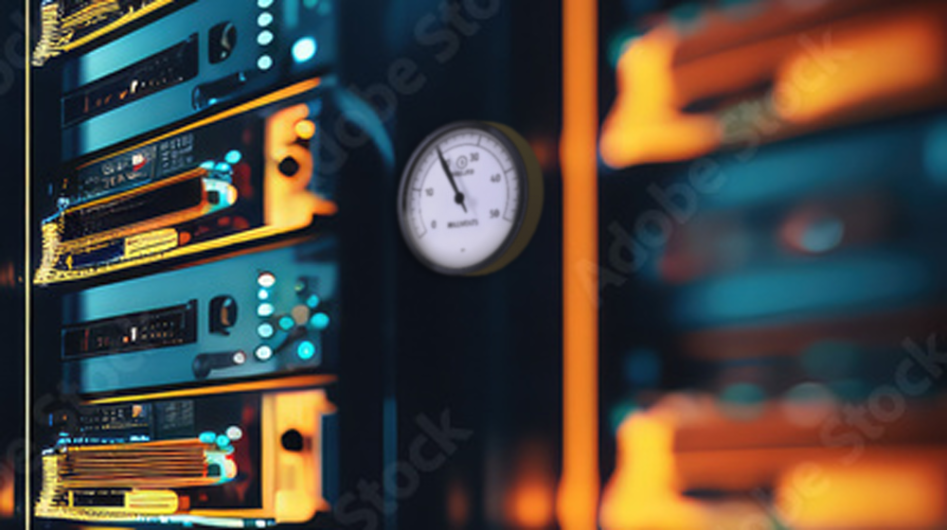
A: mV 20
